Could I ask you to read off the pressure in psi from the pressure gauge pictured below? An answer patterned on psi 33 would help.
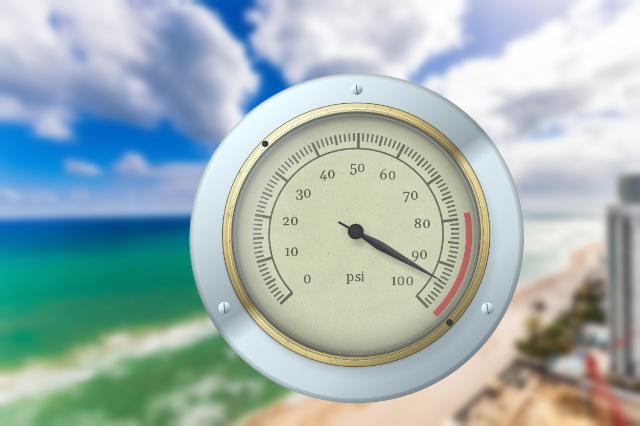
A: psi 94
